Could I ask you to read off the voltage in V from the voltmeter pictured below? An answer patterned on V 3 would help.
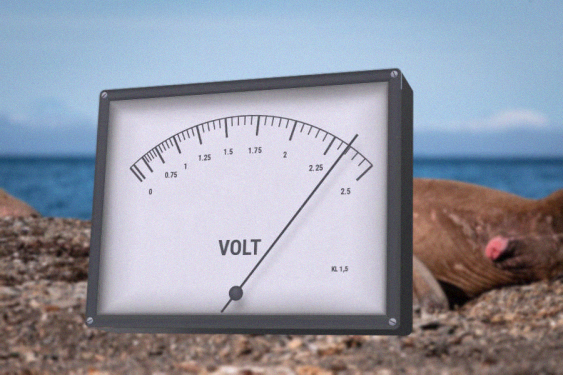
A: V 2.35
